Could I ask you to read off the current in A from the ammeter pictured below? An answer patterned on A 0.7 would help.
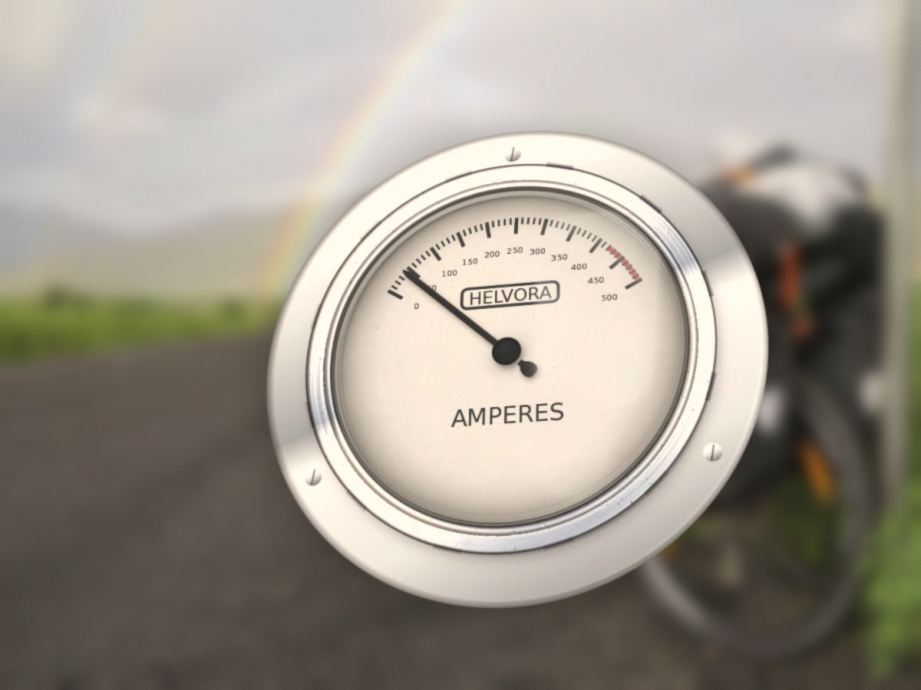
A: A 40
